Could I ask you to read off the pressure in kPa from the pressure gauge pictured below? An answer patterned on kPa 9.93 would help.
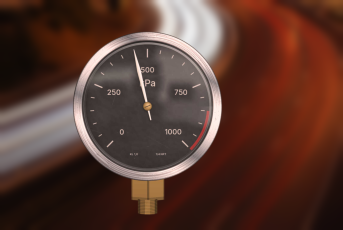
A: kPa 450
